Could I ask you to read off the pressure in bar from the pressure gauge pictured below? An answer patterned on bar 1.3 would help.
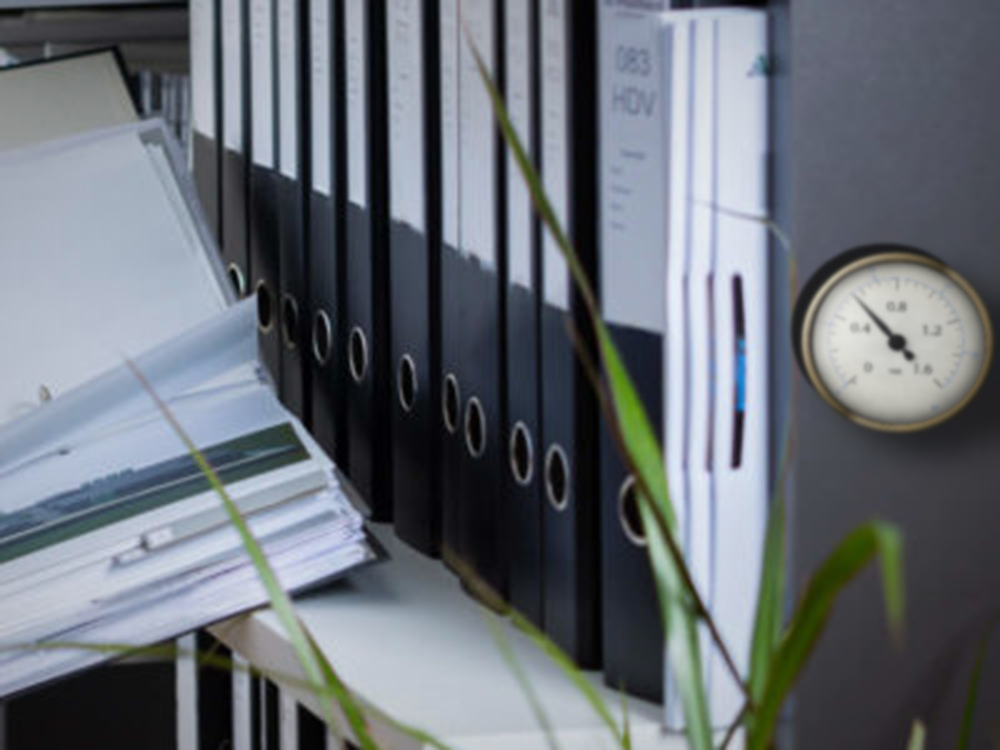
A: bar 0.55
